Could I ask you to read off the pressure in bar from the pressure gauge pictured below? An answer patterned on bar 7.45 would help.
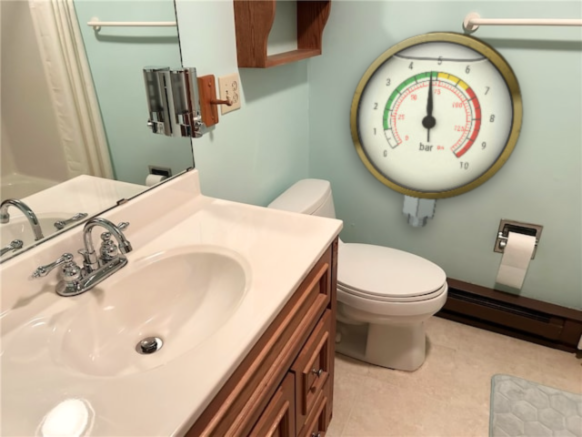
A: bar 4.75
